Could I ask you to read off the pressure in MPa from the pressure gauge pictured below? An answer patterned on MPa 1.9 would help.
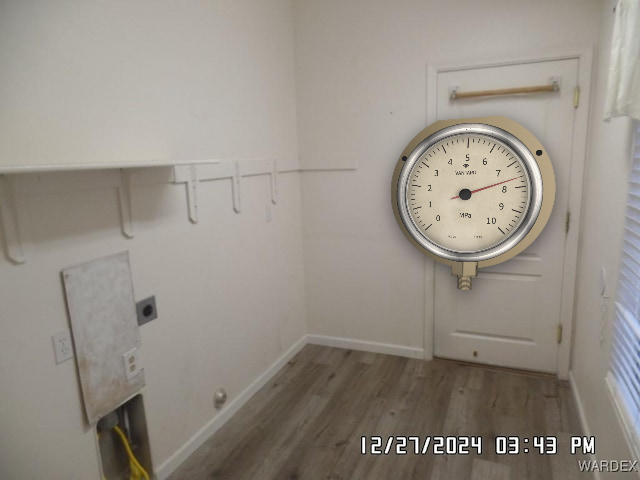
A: MPa 7.6
